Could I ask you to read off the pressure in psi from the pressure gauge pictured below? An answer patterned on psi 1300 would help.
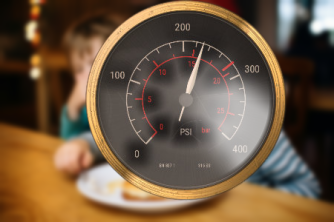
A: psi 230
